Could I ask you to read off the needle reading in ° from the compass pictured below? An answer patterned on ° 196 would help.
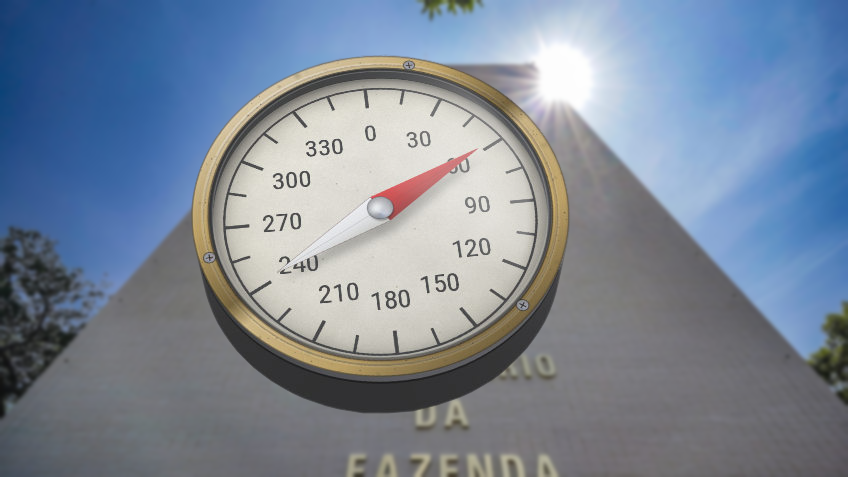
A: ° 60
